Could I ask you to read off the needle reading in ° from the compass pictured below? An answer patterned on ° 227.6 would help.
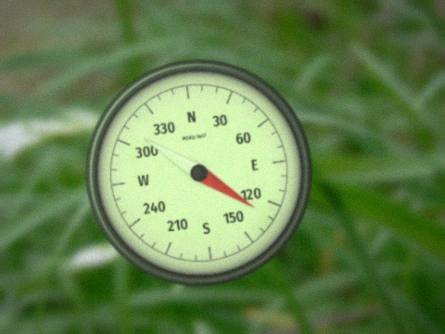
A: ° 130
